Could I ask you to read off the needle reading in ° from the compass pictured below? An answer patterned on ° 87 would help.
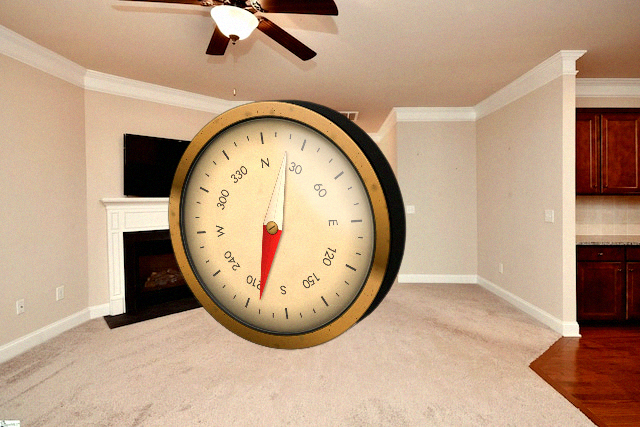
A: ° 200
